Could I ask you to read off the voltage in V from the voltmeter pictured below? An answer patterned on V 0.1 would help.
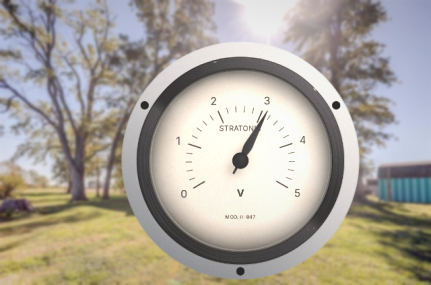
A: V 3.1
